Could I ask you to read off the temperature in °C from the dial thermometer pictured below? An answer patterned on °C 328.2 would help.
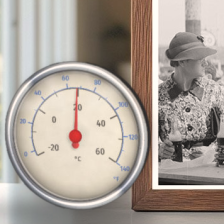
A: °C 20
